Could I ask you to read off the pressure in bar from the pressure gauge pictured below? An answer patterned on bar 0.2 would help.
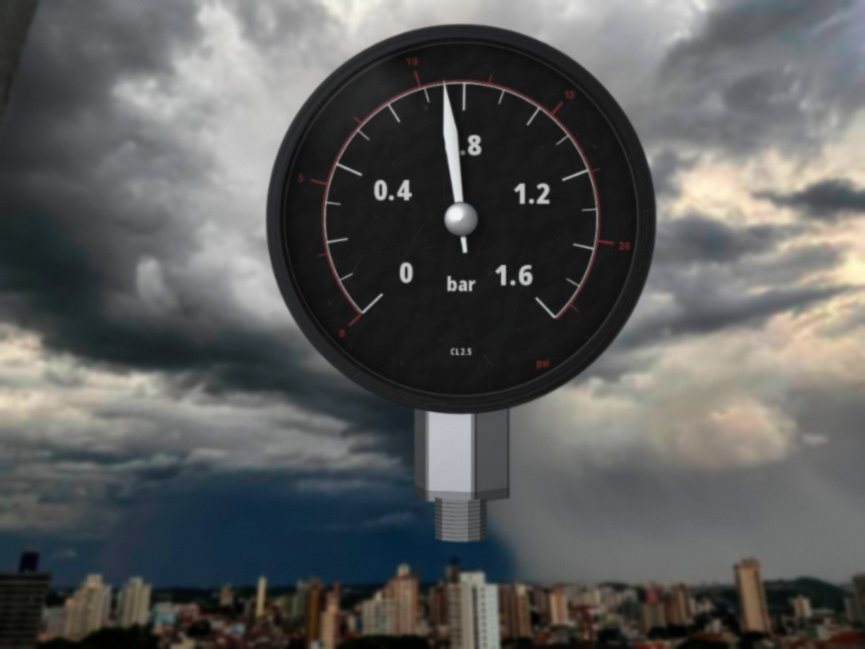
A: bar 0.75
